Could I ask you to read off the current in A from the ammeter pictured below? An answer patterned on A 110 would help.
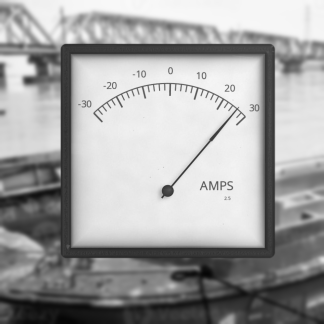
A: A 26
